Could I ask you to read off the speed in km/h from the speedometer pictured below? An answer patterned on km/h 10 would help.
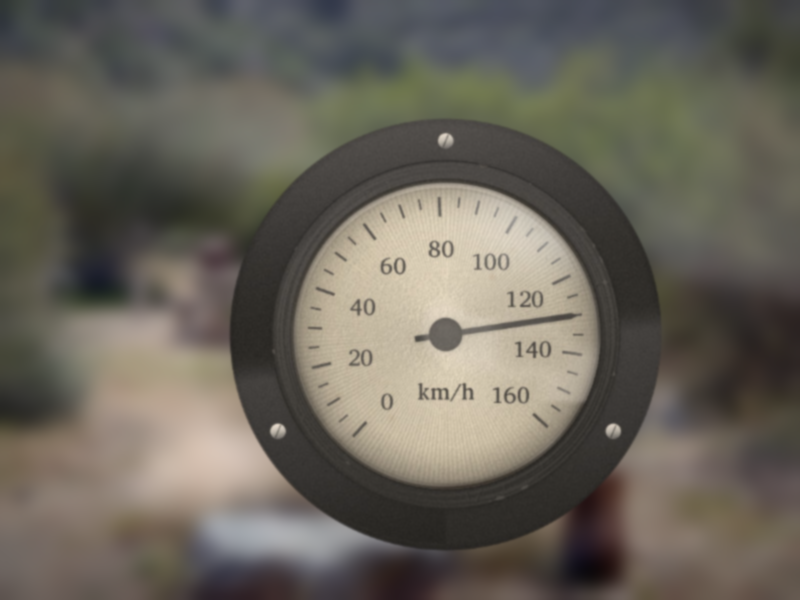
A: km/h 130
